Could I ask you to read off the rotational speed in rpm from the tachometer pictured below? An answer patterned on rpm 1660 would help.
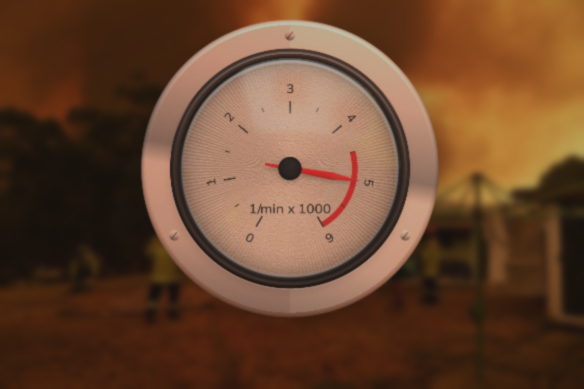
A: rpm 5000
